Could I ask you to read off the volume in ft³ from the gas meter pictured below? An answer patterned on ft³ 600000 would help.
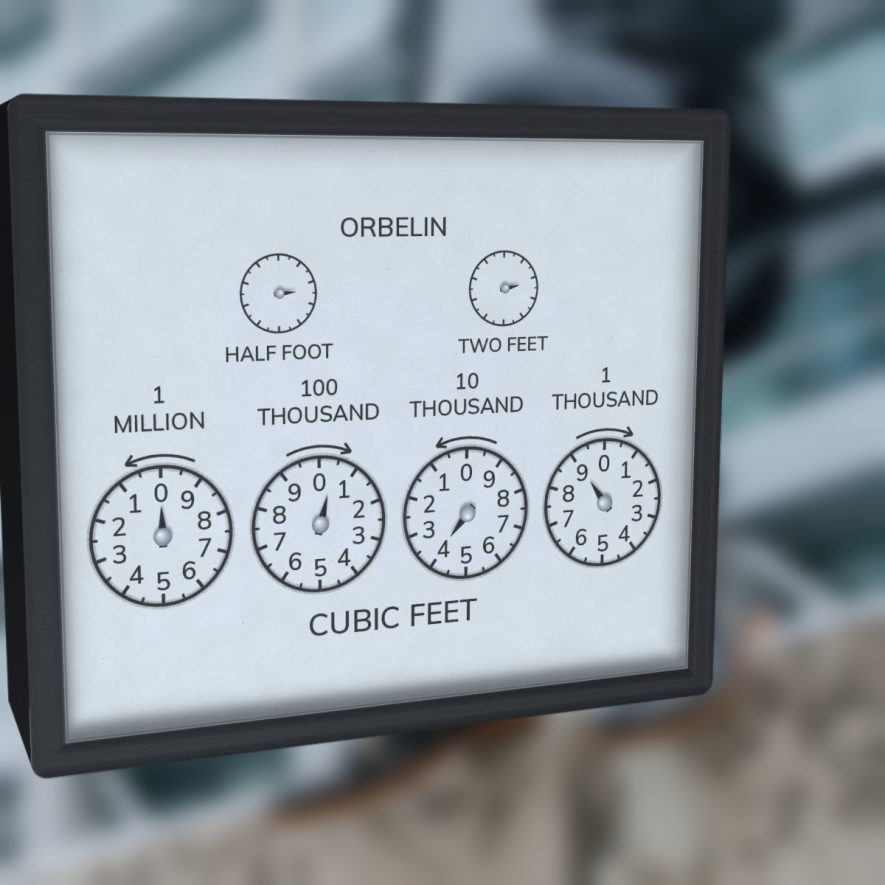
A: ft³ 3900
